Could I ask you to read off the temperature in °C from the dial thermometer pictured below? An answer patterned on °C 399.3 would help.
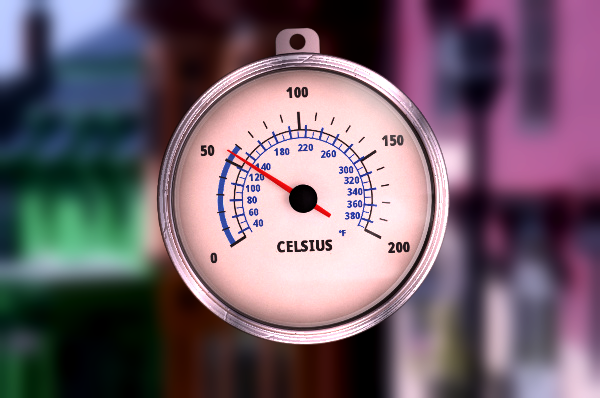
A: °C 55
